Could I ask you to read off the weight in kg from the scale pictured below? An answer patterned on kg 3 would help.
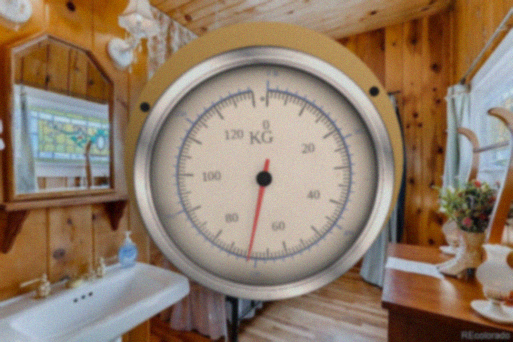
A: kg 70
